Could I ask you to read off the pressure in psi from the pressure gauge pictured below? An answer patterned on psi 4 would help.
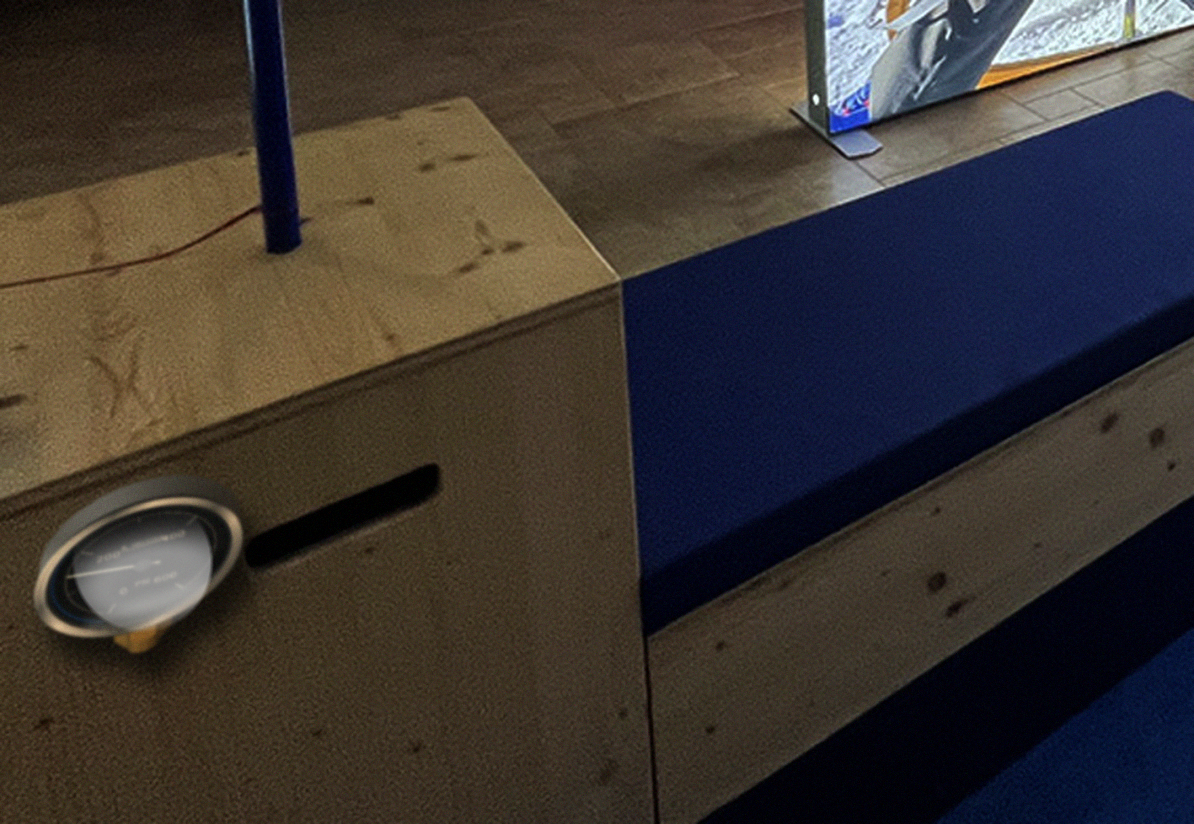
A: psi 150
